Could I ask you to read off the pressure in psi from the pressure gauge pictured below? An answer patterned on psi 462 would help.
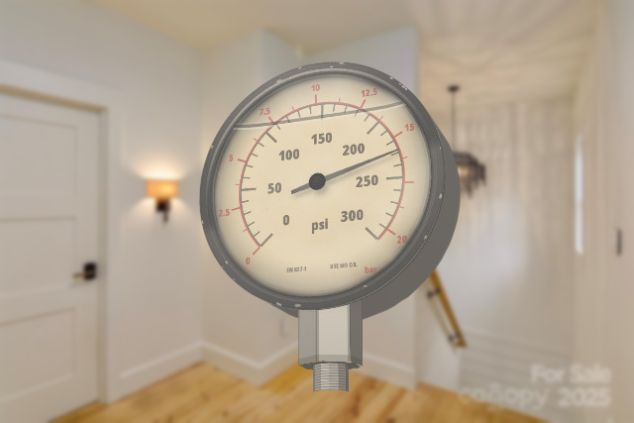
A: psi 230
